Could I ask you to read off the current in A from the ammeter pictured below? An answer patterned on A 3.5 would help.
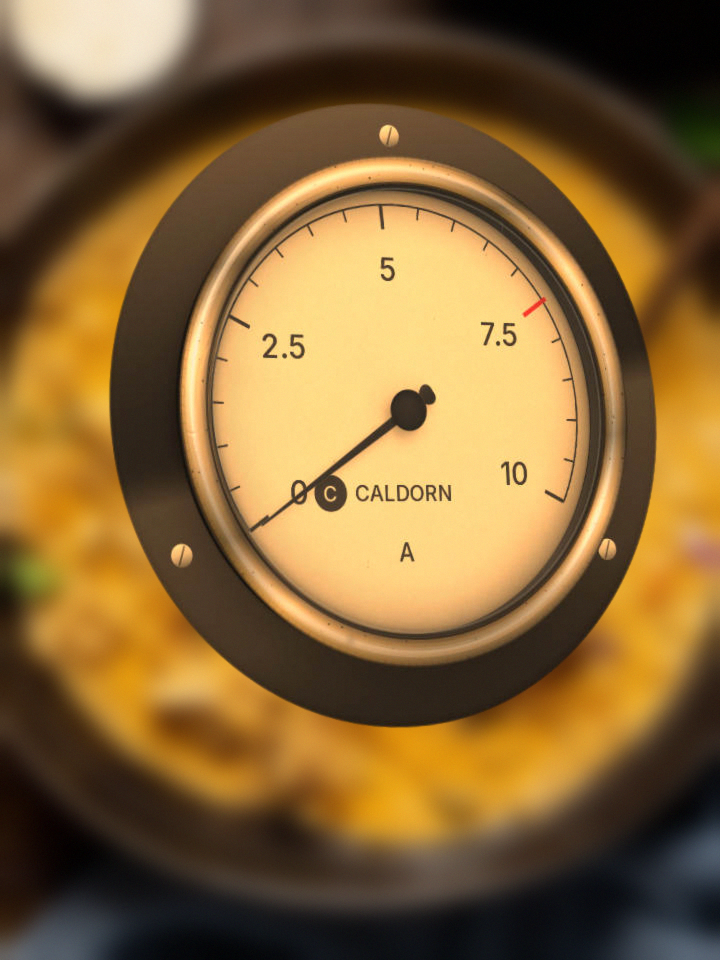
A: A 0
